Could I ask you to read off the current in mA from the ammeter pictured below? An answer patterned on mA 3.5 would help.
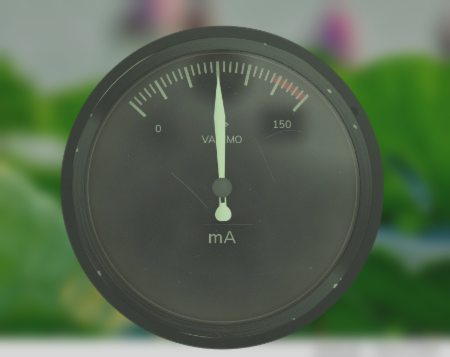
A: mA 75
